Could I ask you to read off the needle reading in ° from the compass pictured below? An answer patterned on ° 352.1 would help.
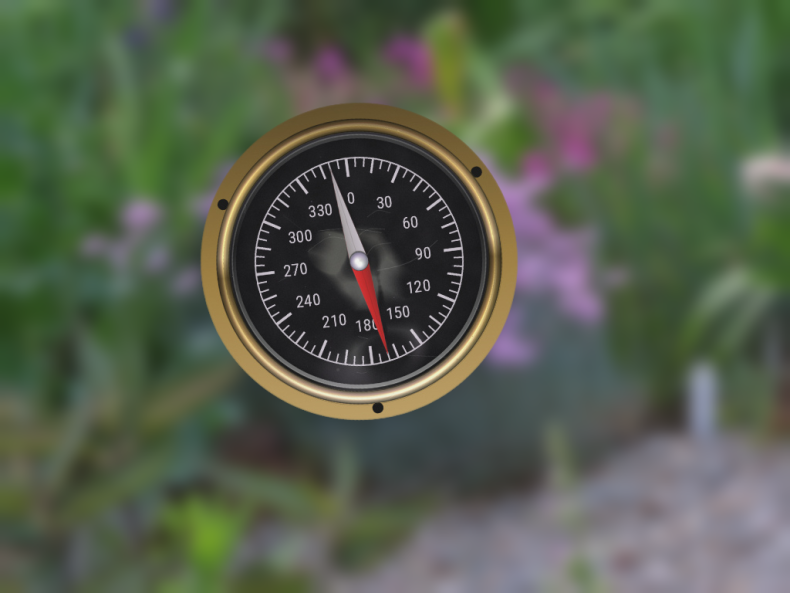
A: ° 170
